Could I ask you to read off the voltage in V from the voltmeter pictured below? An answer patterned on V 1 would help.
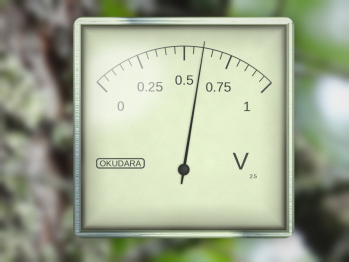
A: V 0.6
